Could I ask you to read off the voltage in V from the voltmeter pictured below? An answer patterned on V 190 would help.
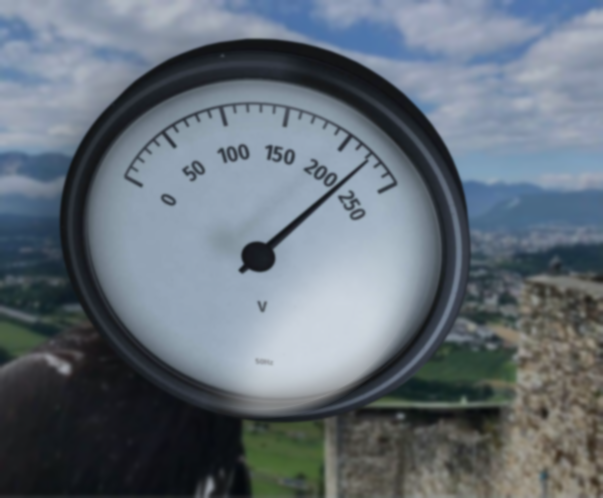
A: V 220
